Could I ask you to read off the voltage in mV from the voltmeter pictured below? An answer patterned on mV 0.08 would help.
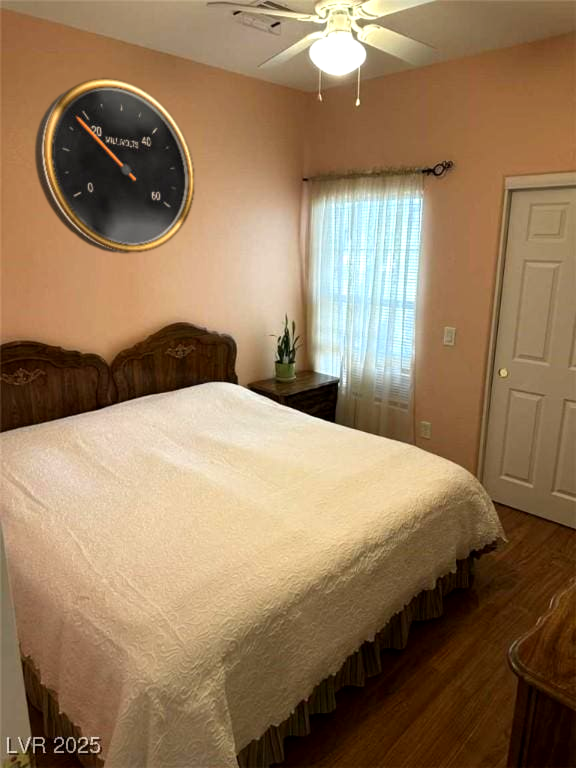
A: mV 17.5
